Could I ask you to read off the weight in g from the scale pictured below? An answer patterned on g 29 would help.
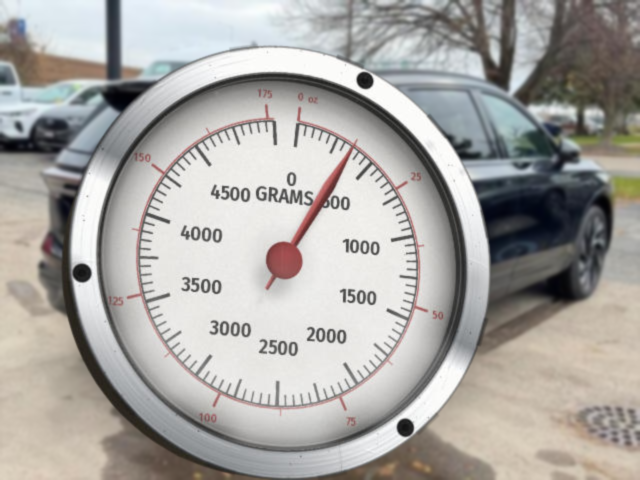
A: g 350
